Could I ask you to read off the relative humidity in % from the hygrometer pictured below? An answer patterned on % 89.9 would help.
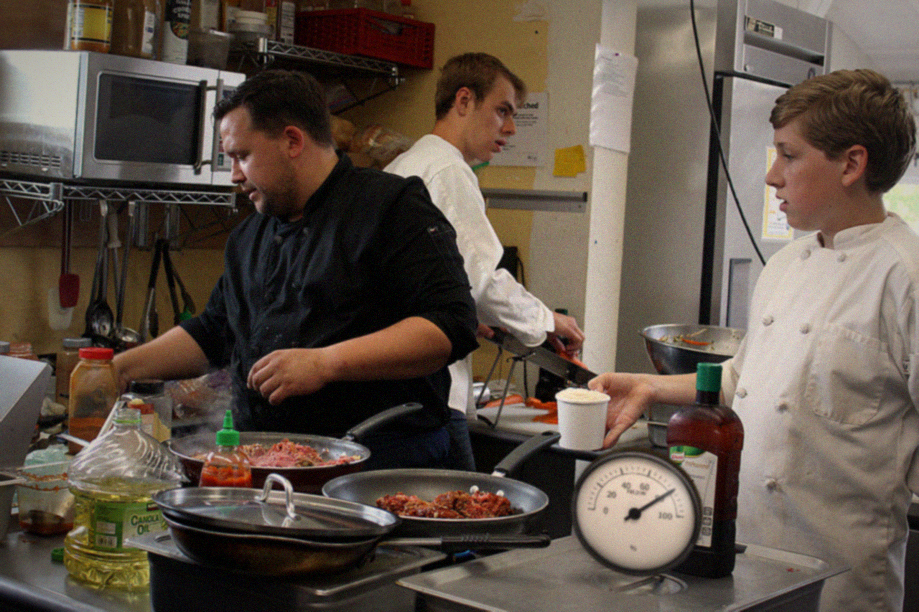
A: % 80
